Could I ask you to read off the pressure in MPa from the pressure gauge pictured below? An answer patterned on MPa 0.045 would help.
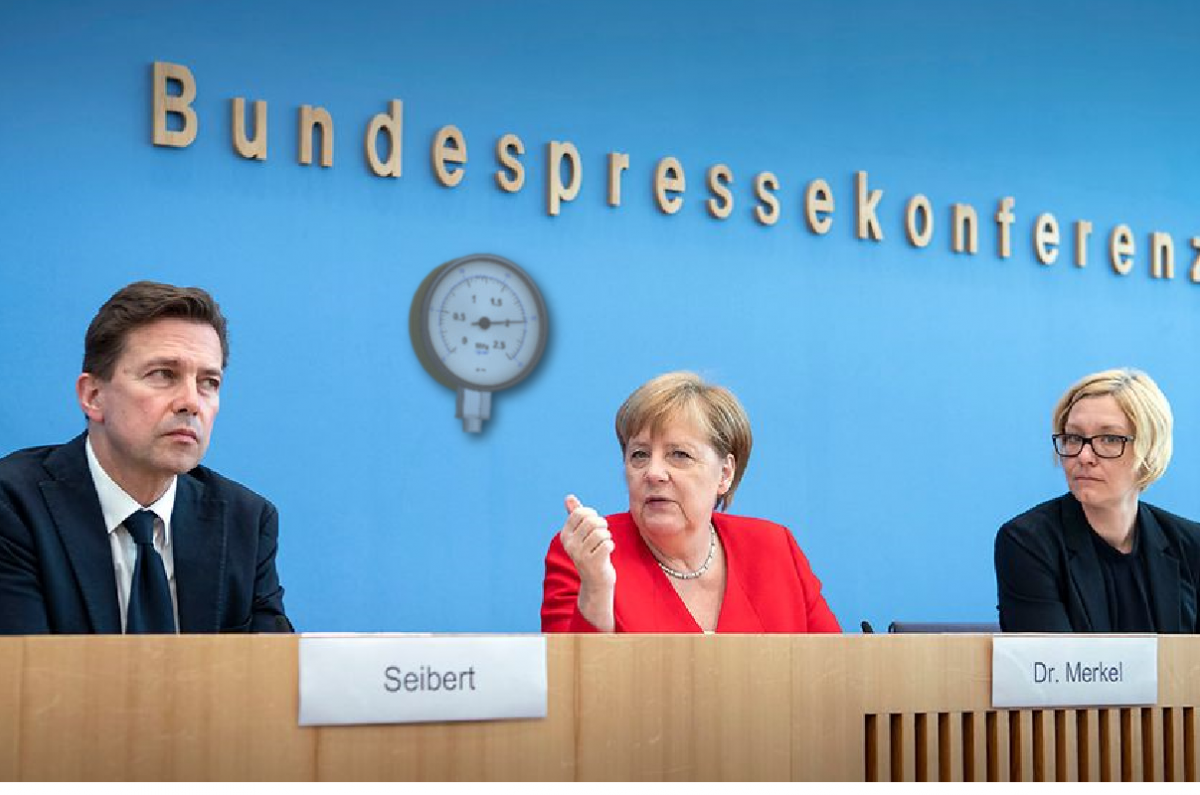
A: MPa 2
